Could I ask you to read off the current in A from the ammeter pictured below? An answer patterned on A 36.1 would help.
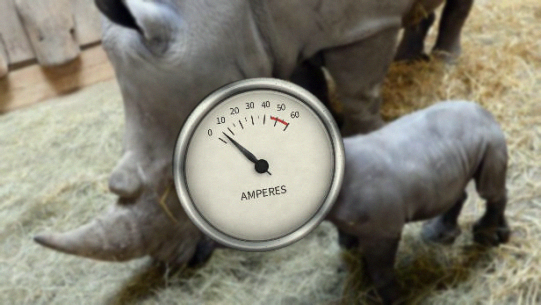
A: A 5
